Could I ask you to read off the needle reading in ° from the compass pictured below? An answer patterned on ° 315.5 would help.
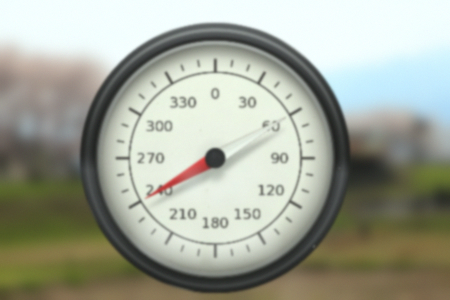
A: ° 240
